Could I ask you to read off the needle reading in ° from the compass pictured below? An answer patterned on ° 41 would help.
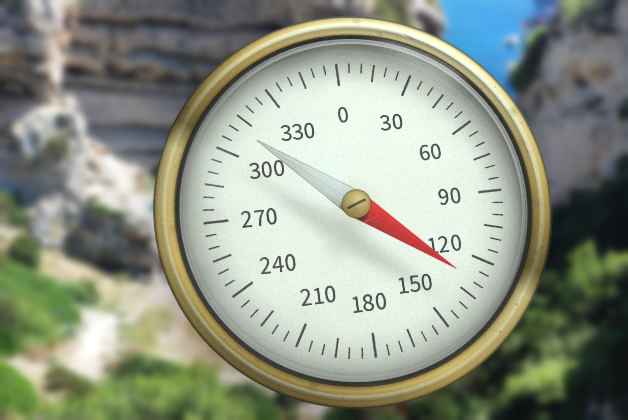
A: ° 130
